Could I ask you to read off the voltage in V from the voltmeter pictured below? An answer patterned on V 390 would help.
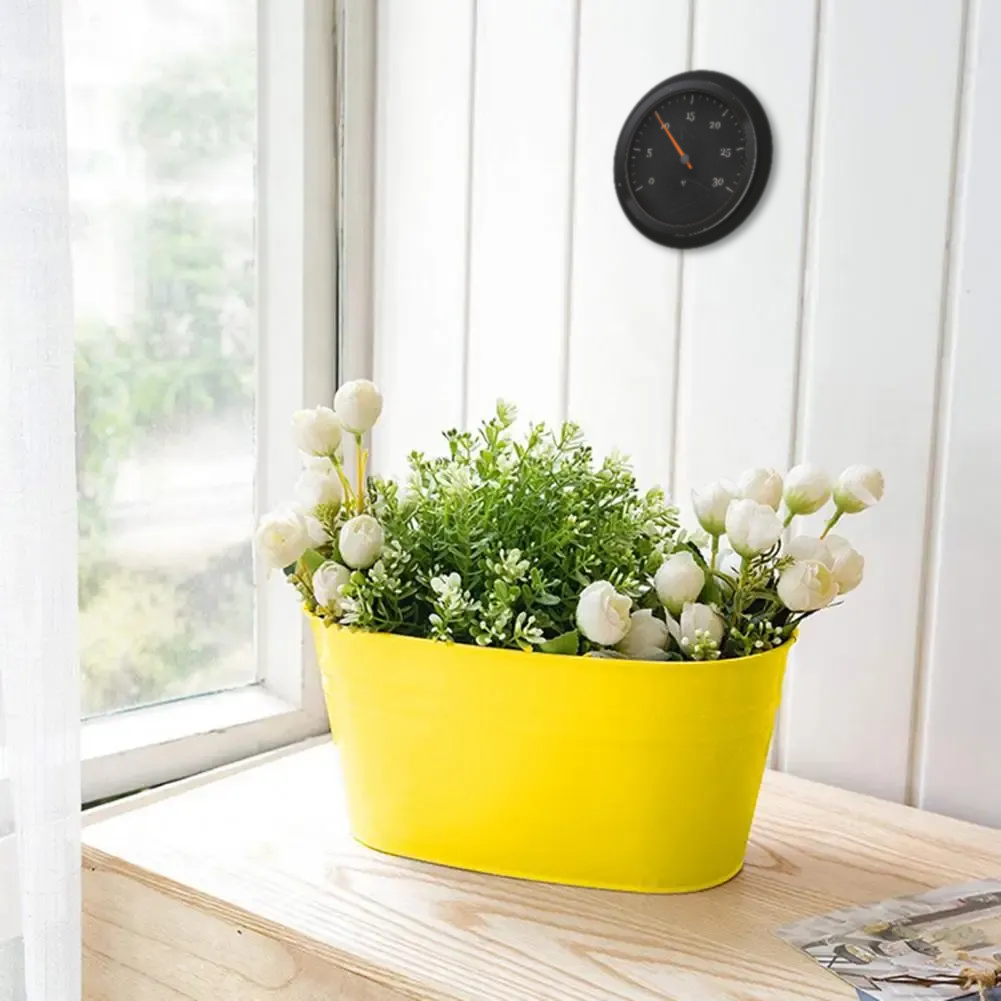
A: V 10
